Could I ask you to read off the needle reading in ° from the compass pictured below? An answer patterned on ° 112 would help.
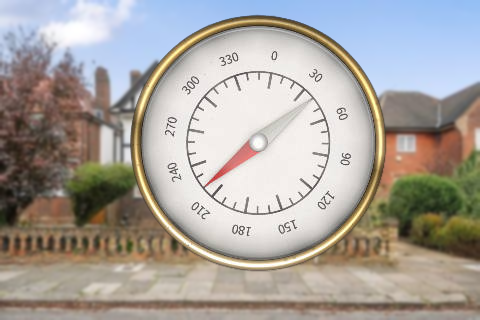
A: ° 220
